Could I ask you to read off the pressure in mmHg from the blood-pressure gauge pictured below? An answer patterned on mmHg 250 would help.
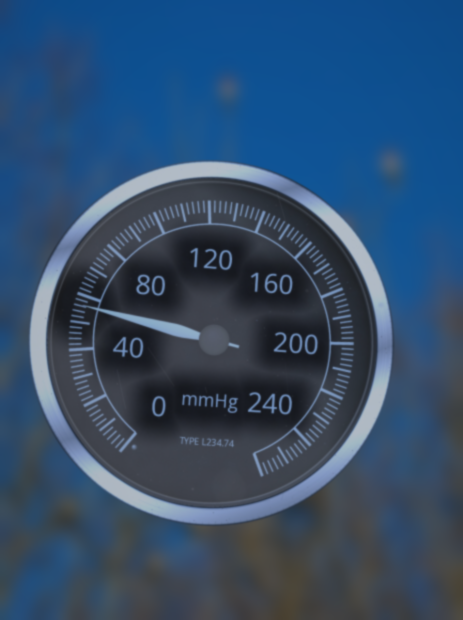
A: mmHg 56
